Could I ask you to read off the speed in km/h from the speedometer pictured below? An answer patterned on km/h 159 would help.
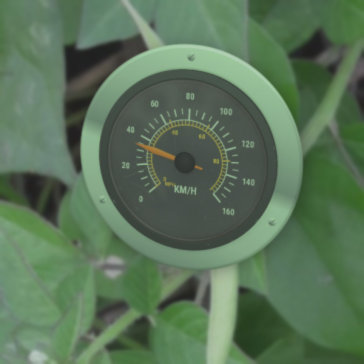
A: km/h 35
